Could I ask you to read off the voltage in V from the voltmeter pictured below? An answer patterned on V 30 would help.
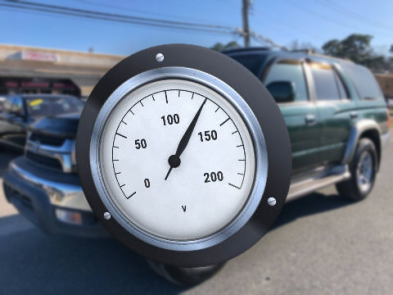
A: V 130
